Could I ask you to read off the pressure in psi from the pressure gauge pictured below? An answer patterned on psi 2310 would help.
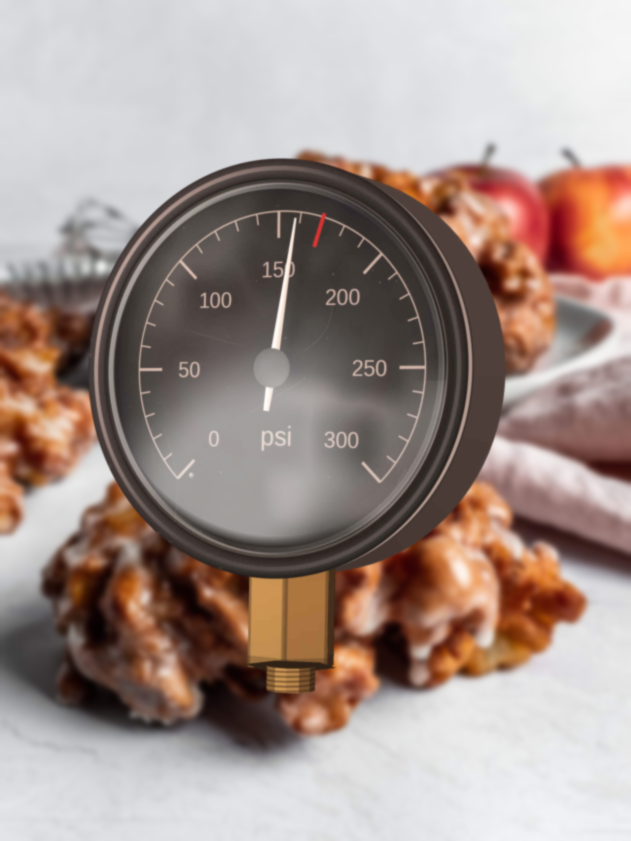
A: psi 160
